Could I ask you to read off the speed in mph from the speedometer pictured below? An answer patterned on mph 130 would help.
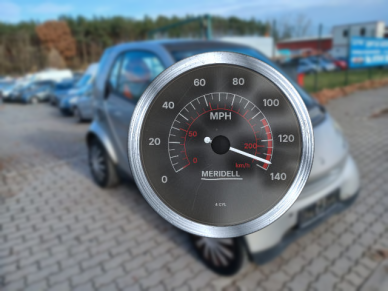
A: mph 135
